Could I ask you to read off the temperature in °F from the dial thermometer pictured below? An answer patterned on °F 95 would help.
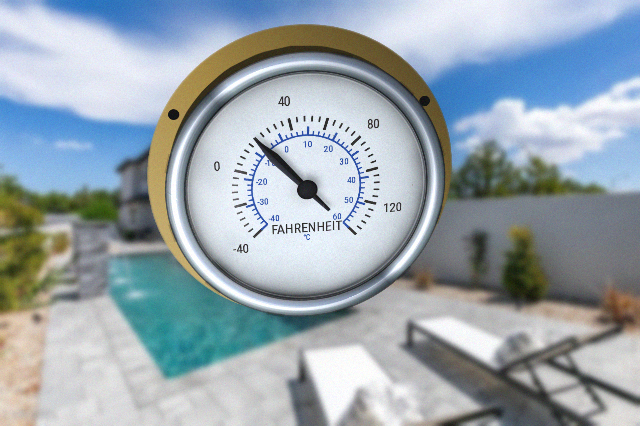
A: °F 20
